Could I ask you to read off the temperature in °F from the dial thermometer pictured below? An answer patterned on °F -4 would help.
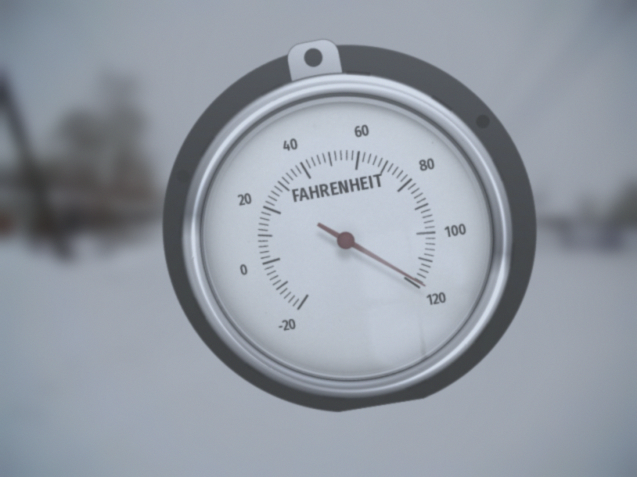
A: °F 118
